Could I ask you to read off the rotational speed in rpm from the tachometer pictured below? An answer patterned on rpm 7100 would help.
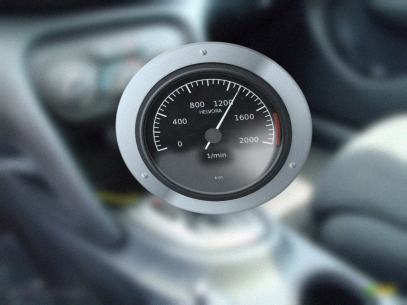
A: rpm 1300
